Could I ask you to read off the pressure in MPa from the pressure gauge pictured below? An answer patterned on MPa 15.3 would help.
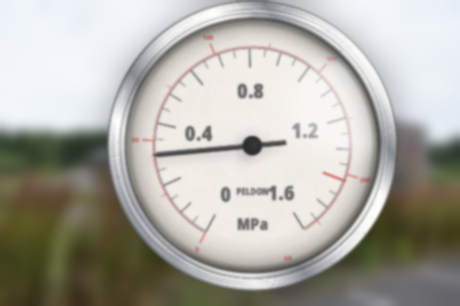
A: MPa 0.3
